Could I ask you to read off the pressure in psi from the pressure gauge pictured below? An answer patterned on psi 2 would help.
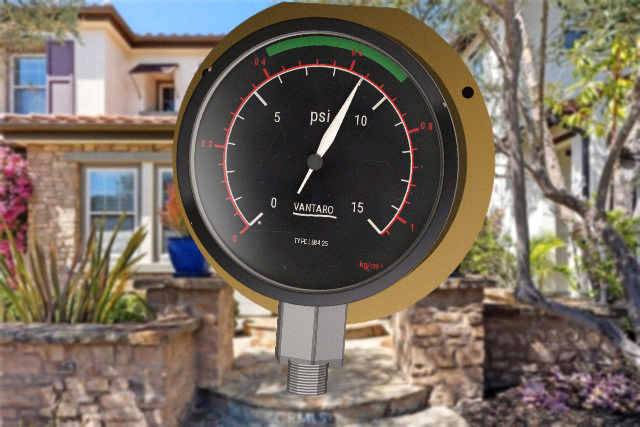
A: psi 9
